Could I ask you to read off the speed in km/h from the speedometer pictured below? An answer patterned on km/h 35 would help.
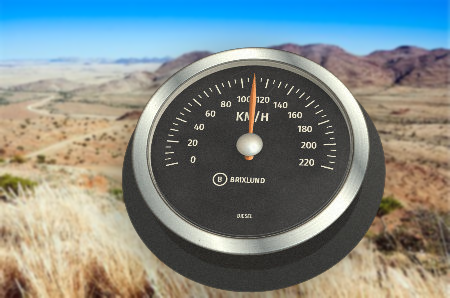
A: km/h 110
